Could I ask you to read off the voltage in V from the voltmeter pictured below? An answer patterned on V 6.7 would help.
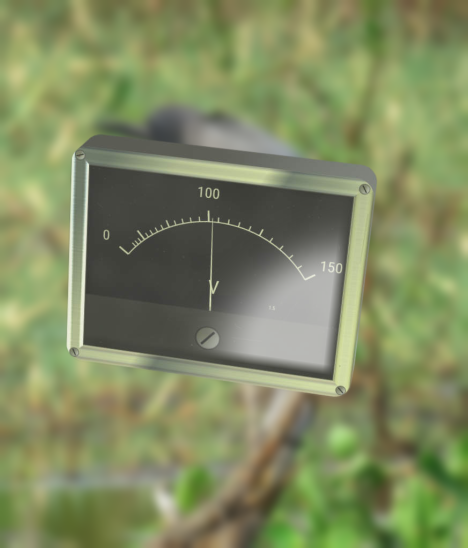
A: V 102.5
